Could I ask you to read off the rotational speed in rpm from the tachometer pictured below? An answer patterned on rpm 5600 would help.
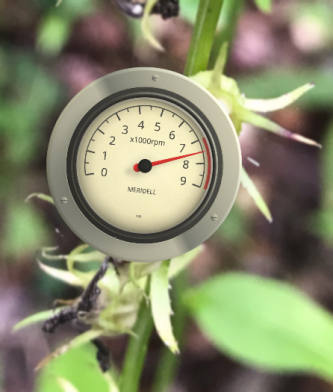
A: rpm 7500
